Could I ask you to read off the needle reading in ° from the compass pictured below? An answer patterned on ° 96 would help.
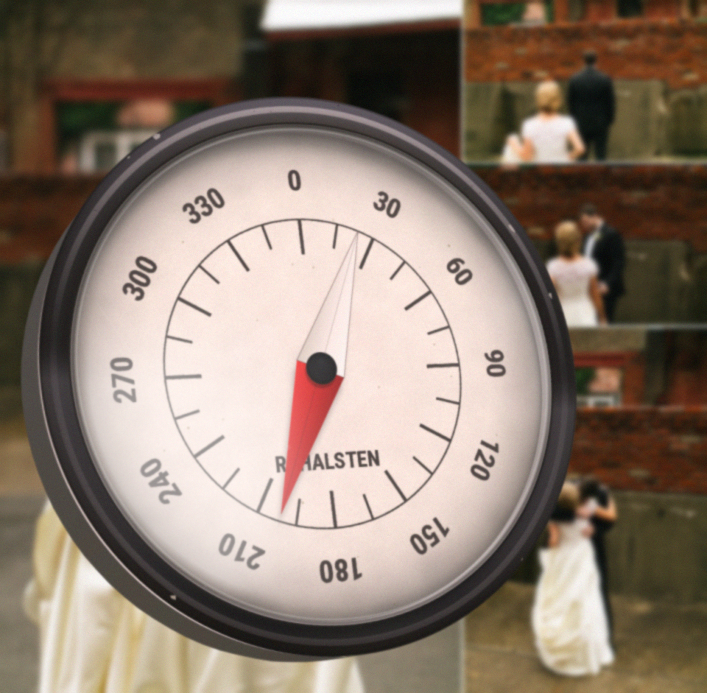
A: ° 202.5
